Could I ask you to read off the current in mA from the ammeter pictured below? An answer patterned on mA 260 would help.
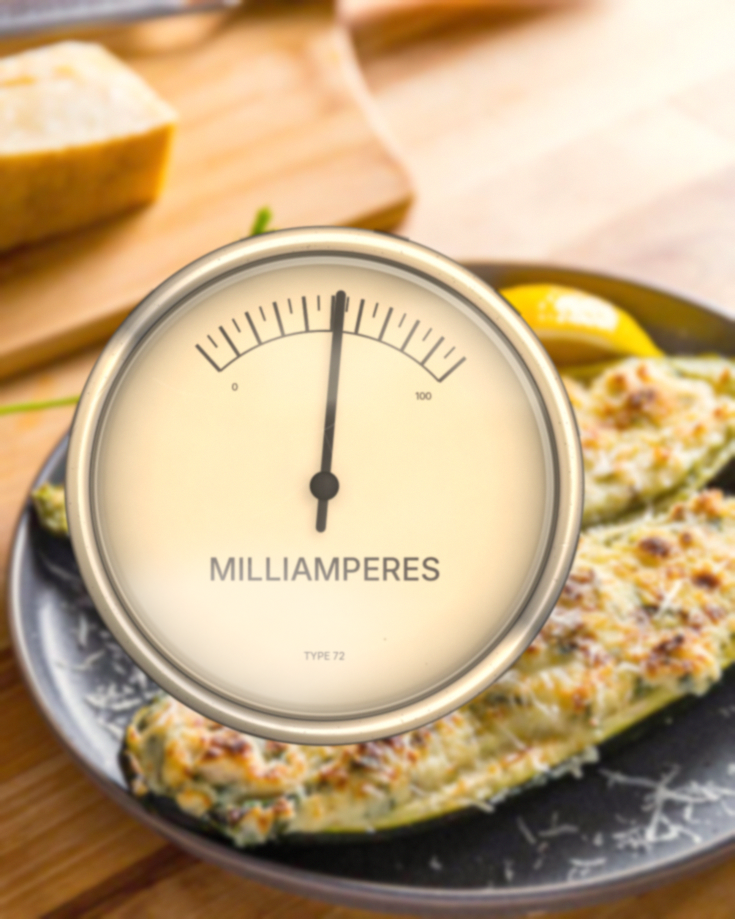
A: mA 52.5
